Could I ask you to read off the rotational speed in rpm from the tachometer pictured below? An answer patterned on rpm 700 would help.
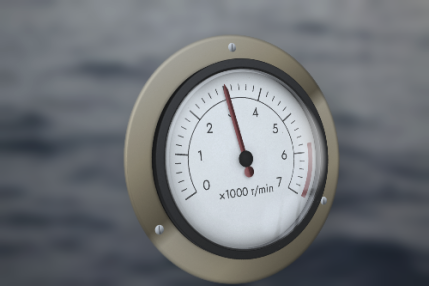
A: rpm 3000
